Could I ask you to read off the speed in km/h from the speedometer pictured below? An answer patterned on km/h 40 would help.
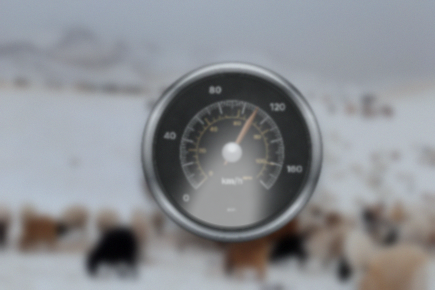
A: km/h 110
